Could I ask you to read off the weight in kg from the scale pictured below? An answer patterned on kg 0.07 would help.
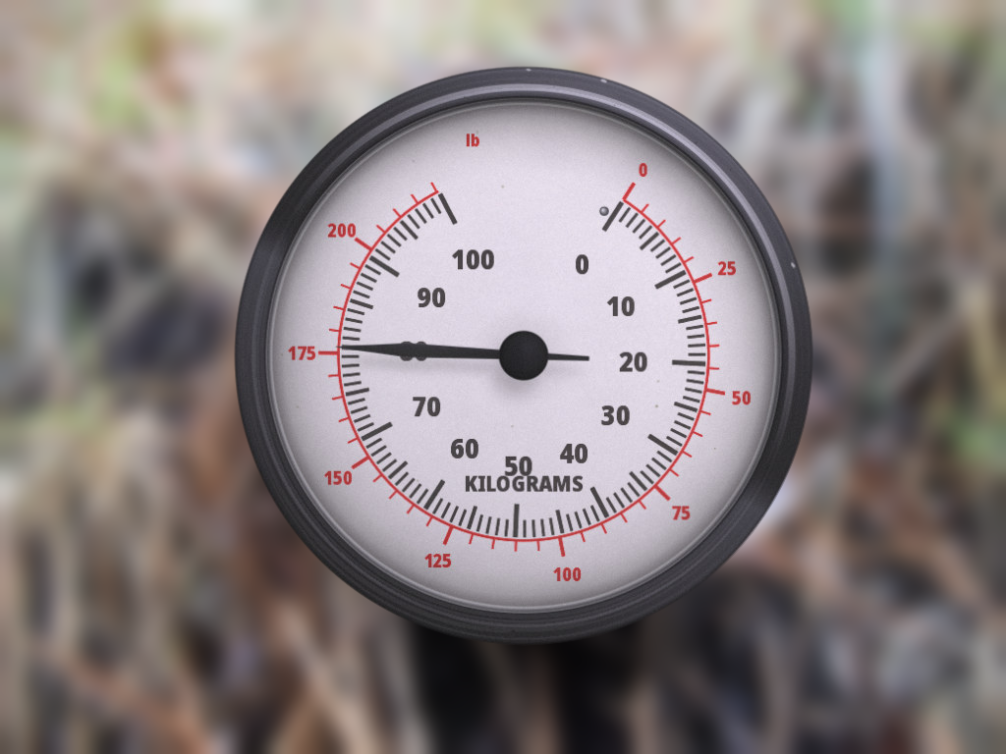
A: kg 80
